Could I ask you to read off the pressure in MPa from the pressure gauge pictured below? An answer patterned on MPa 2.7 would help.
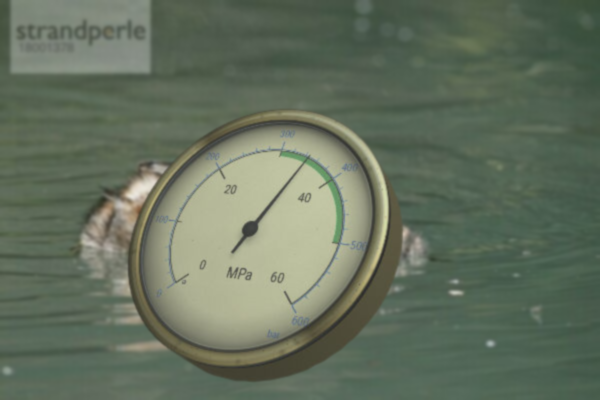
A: MPa 35
